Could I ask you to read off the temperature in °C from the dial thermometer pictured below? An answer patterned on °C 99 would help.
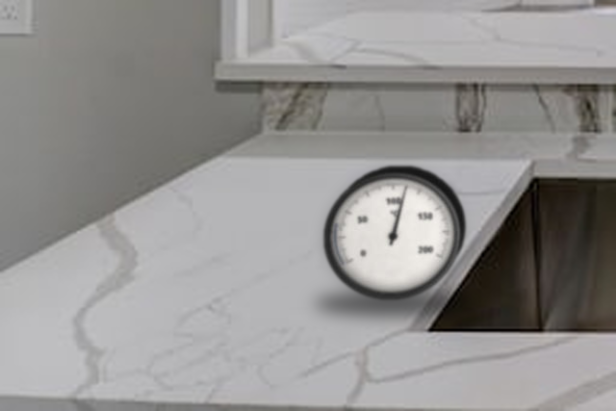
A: °C 112.5
